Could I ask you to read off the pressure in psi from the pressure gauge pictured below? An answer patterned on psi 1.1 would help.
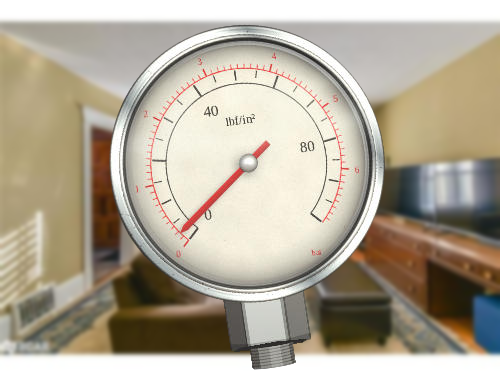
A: psi 2.5
